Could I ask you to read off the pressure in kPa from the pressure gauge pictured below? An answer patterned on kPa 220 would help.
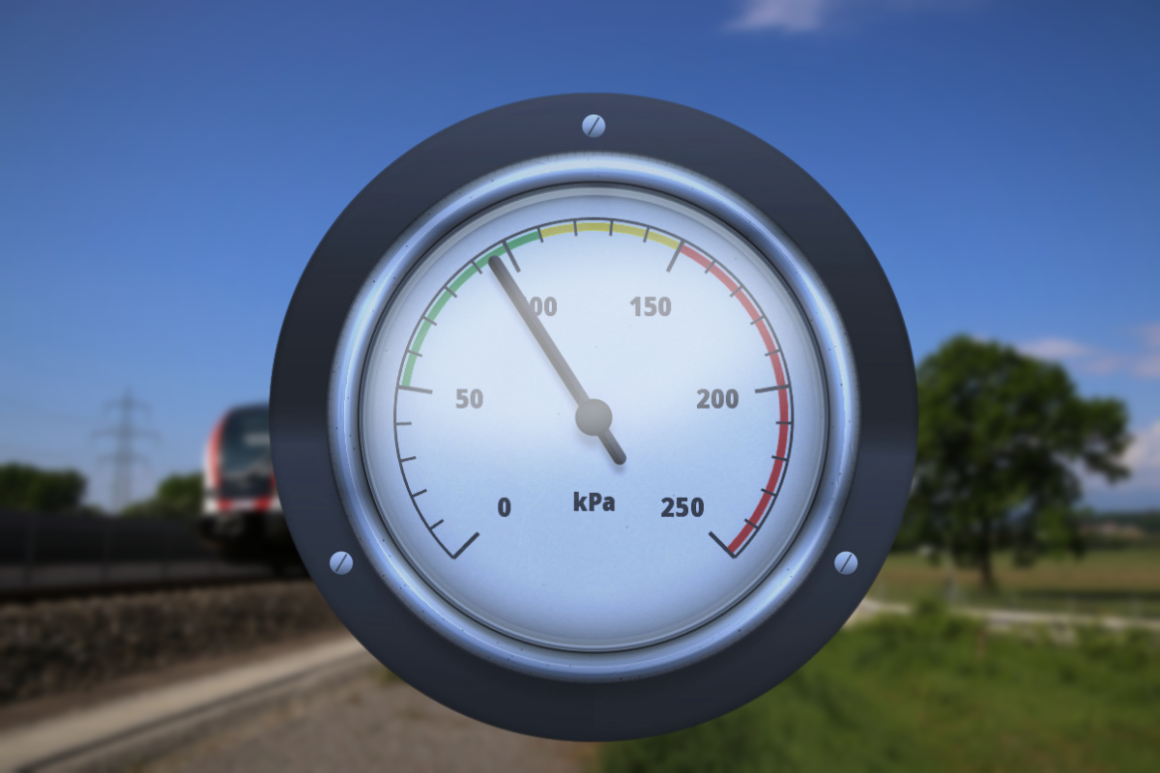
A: kPa 95
